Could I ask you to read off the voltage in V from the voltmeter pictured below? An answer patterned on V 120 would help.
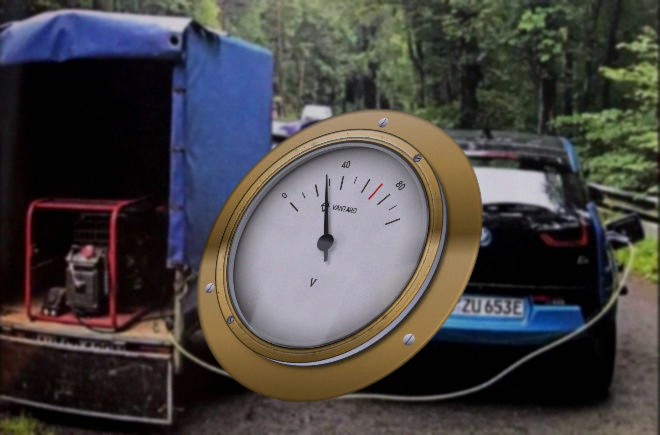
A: V 30
